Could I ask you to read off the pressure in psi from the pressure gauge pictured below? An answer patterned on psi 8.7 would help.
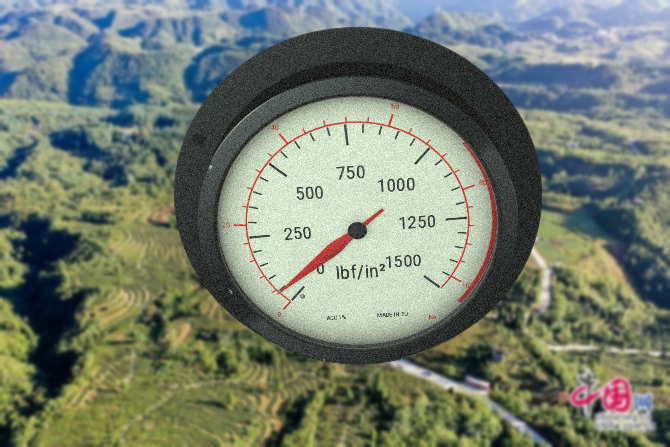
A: psi 50
